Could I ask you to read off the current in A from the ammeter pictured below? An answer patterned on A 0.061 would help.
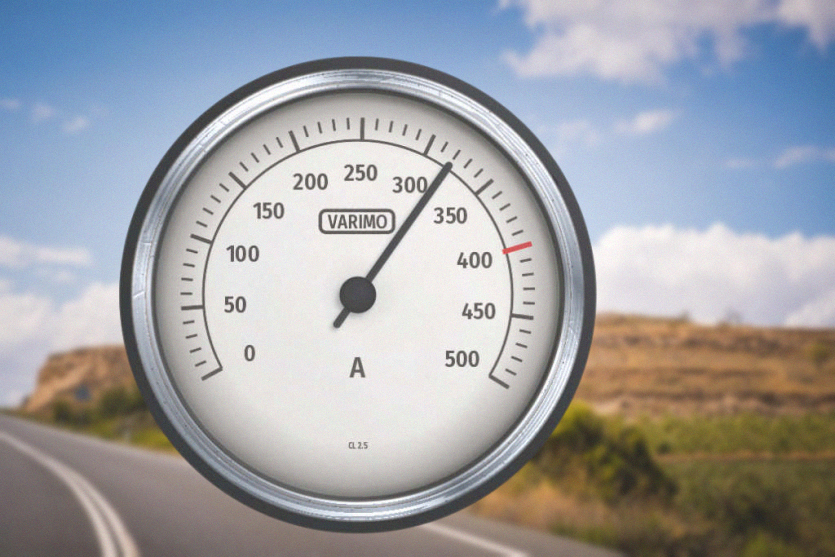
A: A 320
